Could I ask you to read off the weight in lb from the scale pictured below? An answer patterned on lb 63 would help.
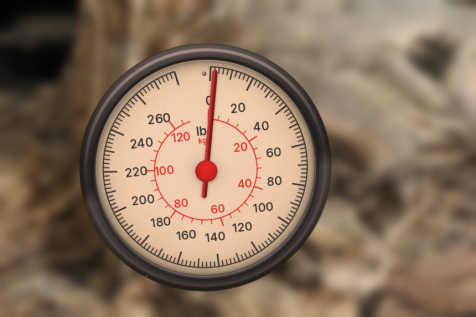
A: lb 2
